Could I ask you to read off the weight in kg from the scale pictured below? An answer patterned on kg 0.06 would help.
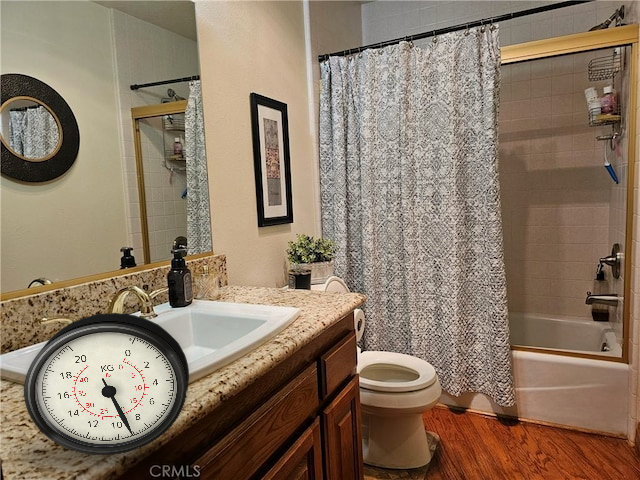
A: kg 9
